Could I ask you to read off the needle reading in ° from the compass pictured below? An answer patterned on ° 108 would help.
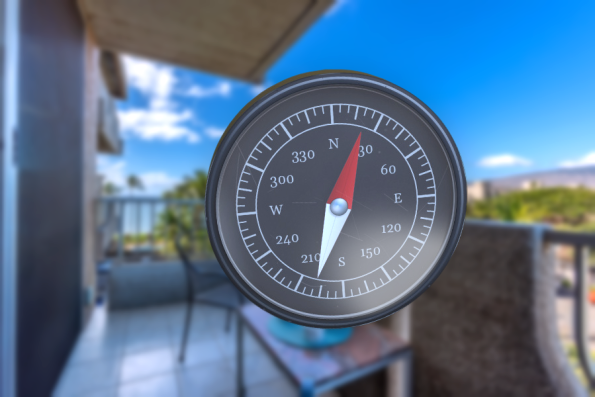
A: ° 20
